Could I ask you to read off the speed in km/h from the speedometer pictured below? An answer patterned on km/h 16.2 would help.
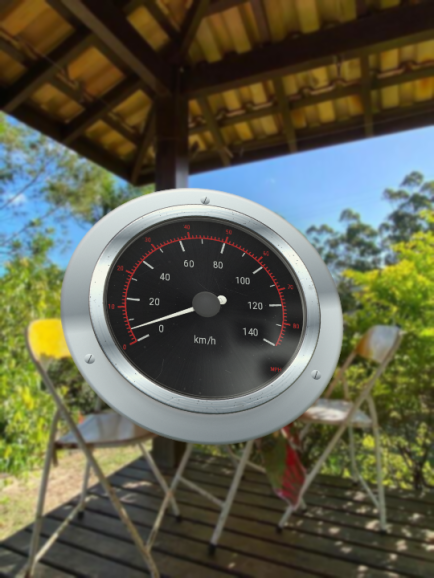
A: km/h 5
